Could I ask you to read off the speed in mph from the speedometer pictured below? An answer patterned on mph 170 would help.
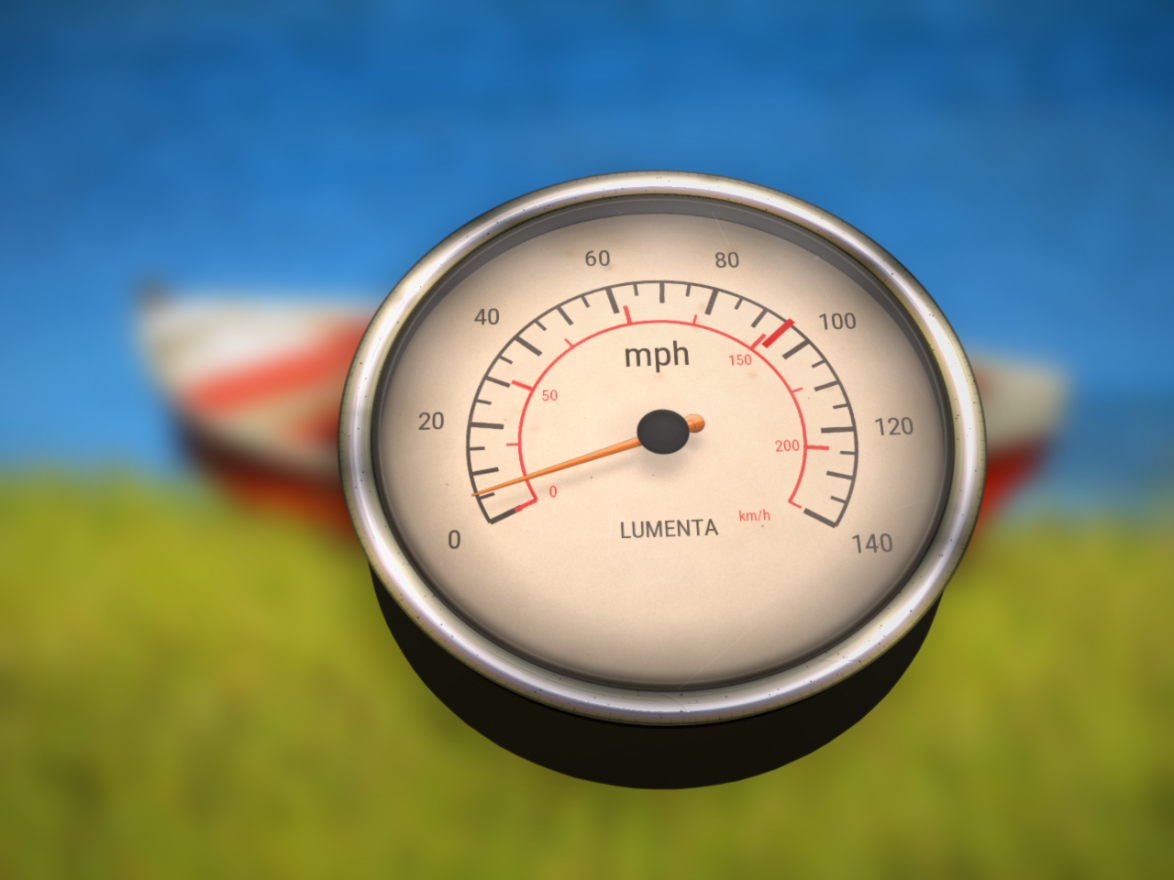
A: mph 5
